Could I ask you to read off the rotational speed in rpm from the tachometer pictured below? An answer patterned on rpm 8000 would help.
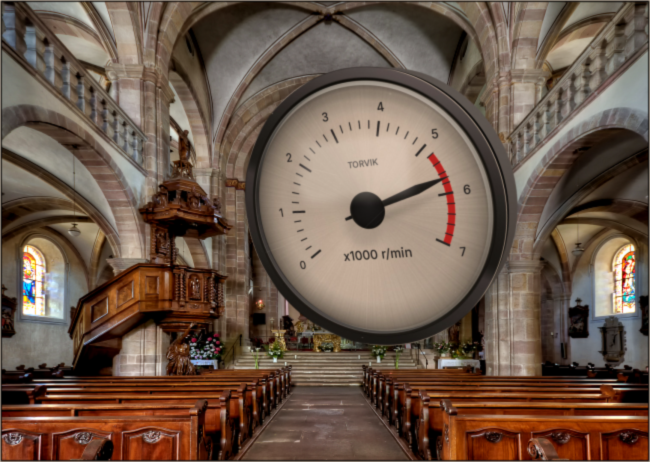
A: rpm 5700
